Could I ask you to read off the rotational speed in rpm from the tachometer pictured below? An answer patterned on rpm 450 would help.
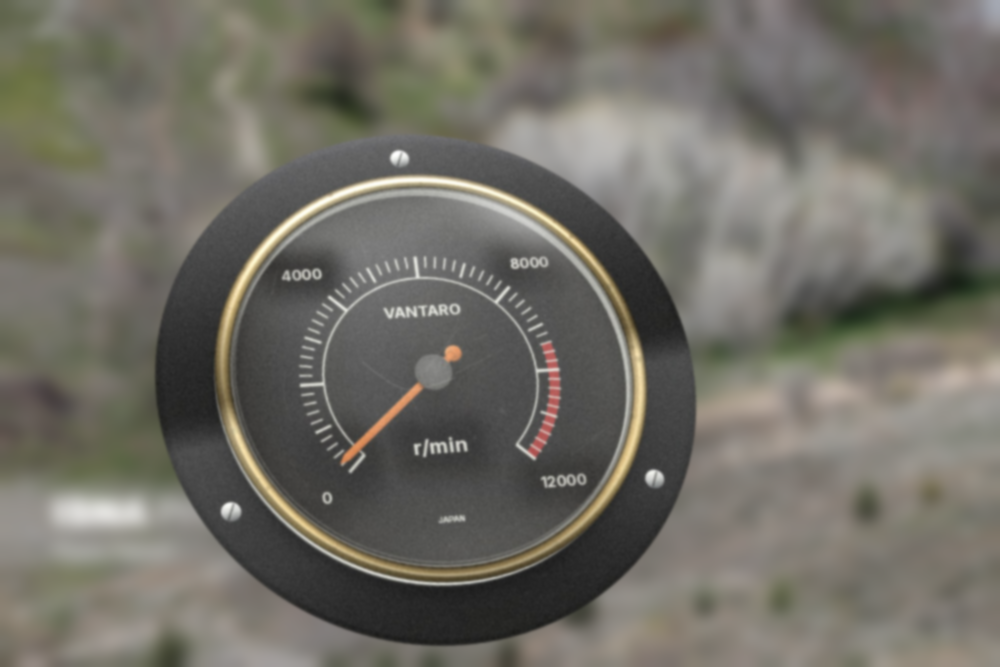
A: rpm 200
